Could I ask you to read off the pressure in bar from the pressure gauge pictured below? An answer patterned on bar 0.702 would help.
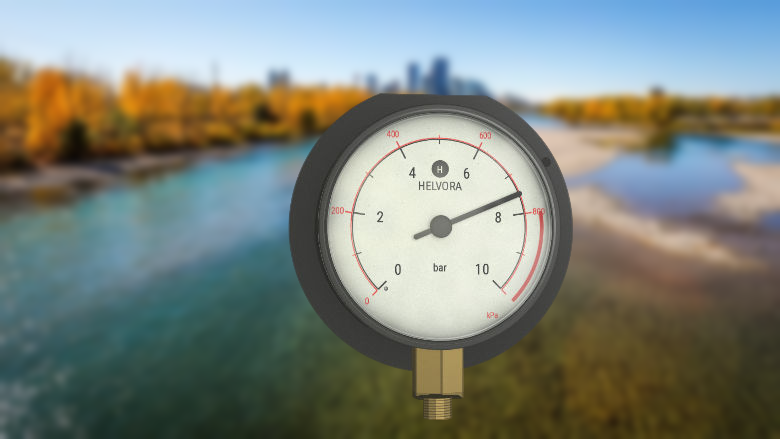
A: bar 7.5
